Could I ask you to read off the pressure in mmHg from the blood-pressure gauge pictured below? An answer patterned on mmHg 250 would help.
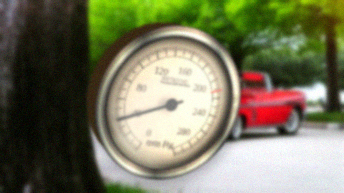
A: mmHg 40
